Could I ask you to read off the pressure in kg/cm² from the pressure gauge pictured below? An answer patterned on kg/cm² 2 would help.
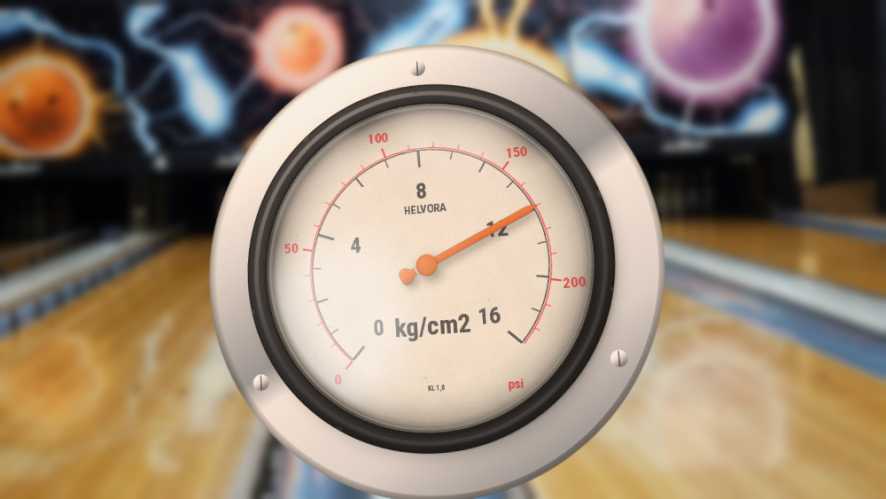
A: kg/cm² 12
